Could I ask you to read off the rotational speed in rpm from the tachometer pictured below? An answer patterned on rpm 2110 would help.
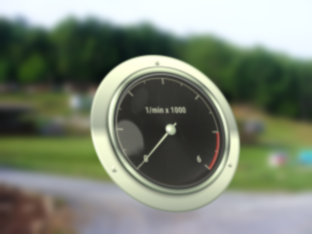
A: rpm 0
